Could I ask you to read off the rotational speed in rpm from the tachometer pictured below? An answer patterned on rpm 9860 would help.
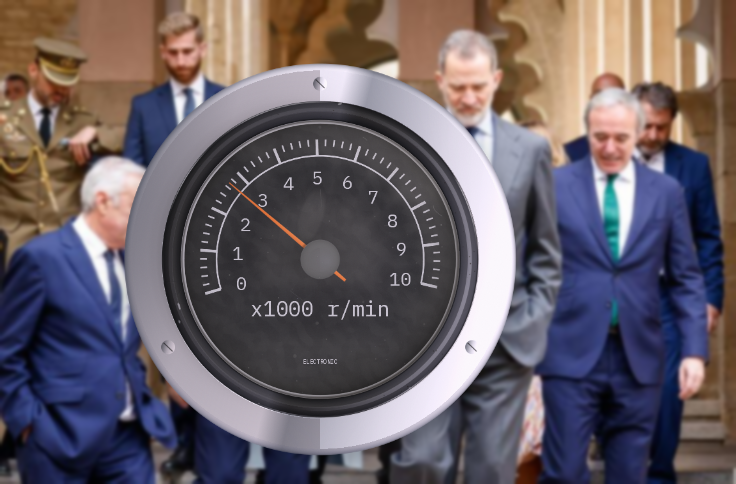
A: rpm 2700
